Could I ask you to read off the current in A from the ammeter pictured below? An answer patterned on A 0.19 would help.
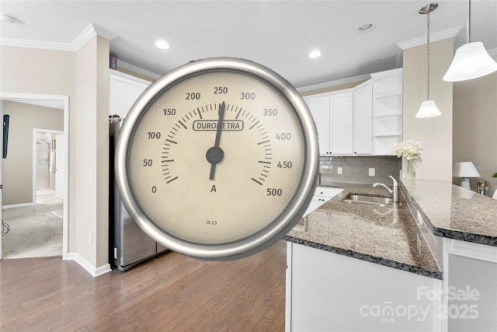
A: A 260
